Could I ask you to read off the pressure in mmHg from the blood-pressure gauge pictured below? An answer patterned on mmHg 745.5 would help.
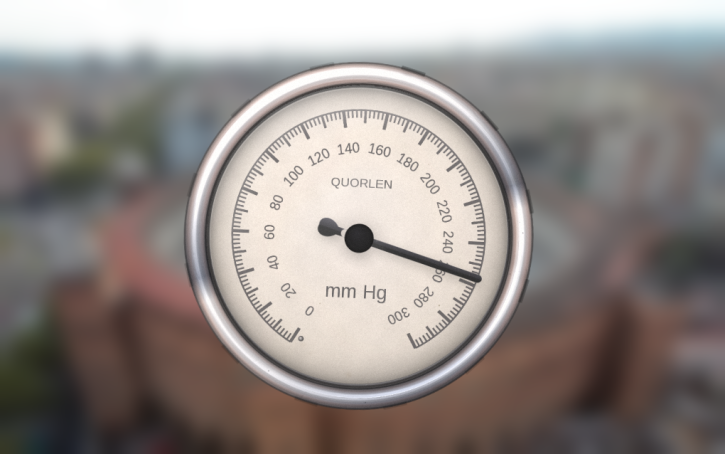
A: mmHg 256
